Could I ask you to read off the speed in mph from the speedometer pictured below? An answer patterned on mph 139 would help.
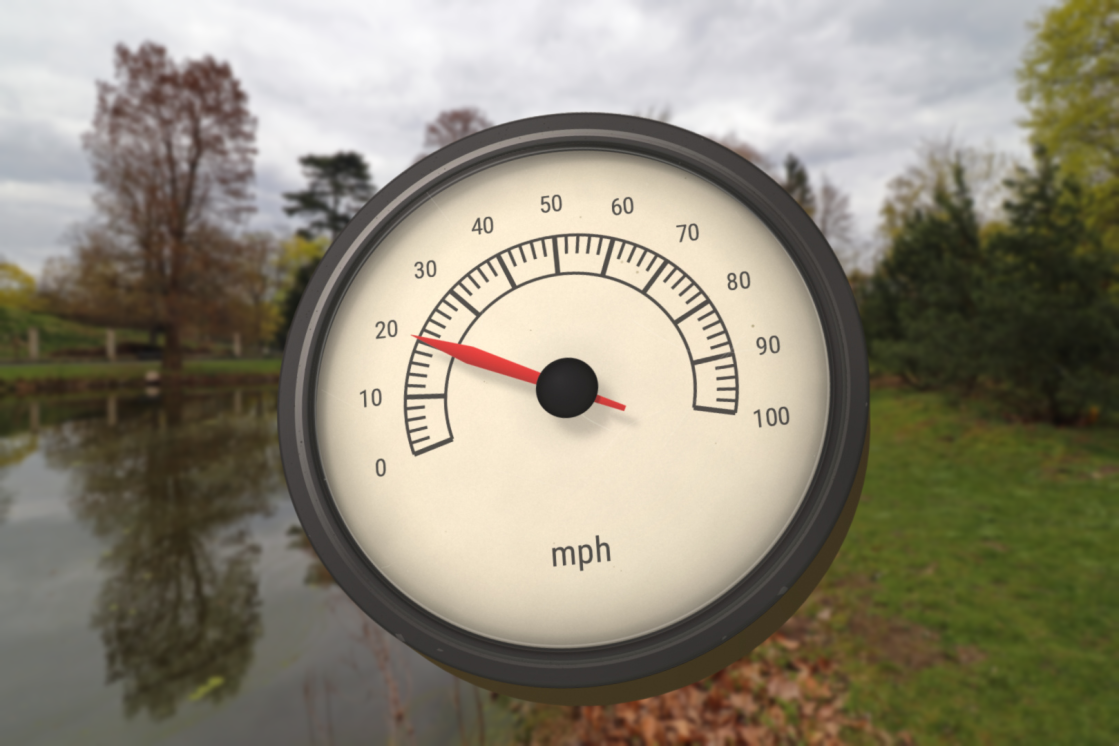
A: mph 20
